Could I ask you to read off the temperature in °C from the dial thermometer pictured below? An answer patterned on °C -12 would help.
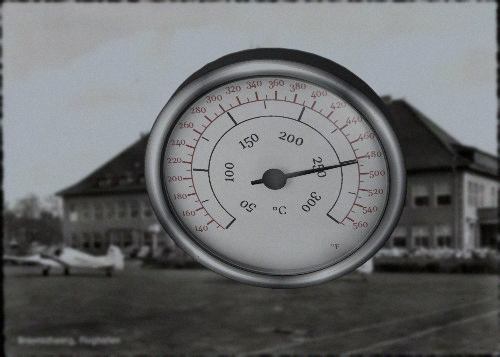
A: °C 250
